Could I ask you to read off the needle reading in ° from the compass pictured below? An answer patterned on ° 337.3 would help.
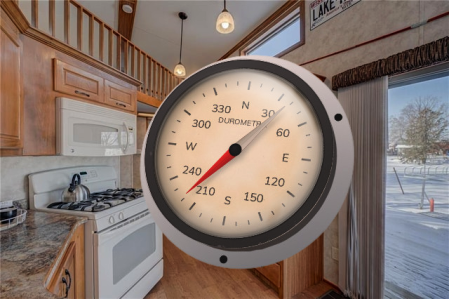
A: ° 220
